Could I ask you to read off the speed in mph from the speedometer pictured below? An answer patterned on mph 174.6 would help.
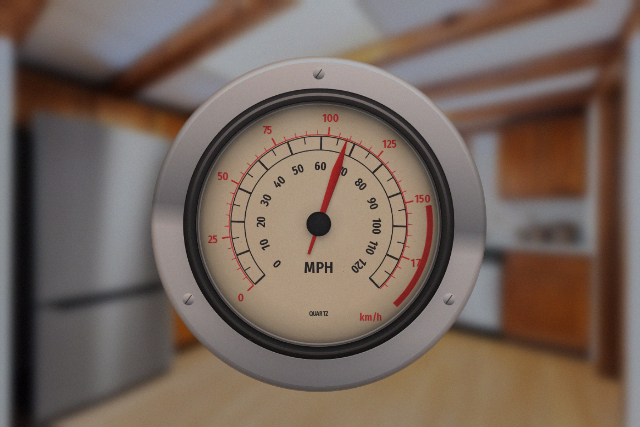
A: mph 67.5
